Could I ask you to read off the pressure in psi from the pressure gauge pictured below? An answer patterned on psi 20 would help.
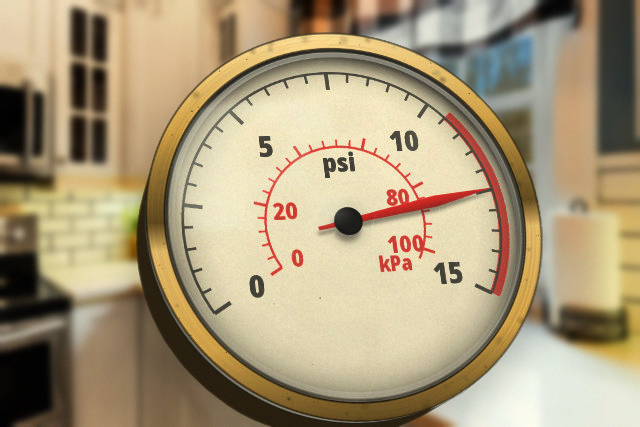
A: psi 12.5
